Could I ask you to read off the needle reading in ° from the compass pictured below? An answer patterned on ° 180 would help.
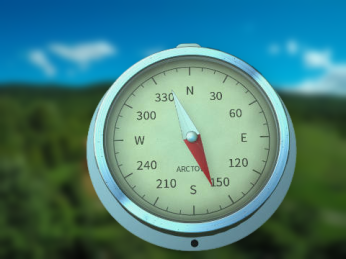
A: ° 160
